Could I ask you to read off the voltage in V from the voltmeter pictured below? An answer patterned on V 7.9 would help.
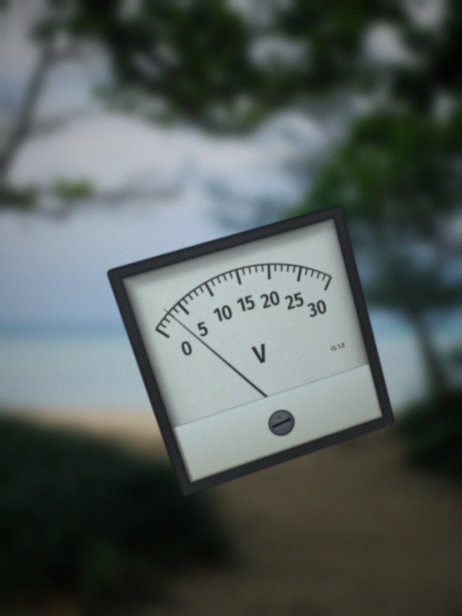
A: V 3
